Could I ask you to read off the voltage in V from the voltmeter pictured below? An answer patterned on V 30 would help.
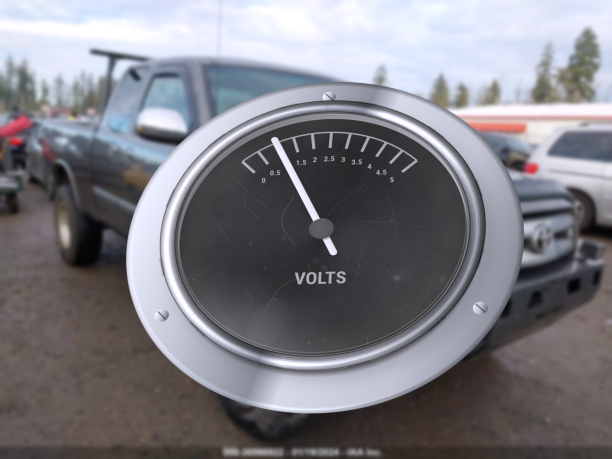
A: V 1
